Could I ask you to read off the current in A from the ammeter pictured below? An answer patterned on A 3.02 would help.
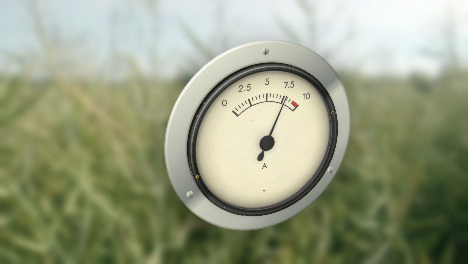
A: A 7.5
